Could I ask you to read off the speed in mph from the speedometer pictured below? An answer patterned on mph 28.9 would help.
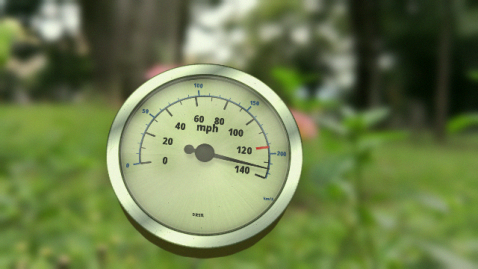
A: mph 135
